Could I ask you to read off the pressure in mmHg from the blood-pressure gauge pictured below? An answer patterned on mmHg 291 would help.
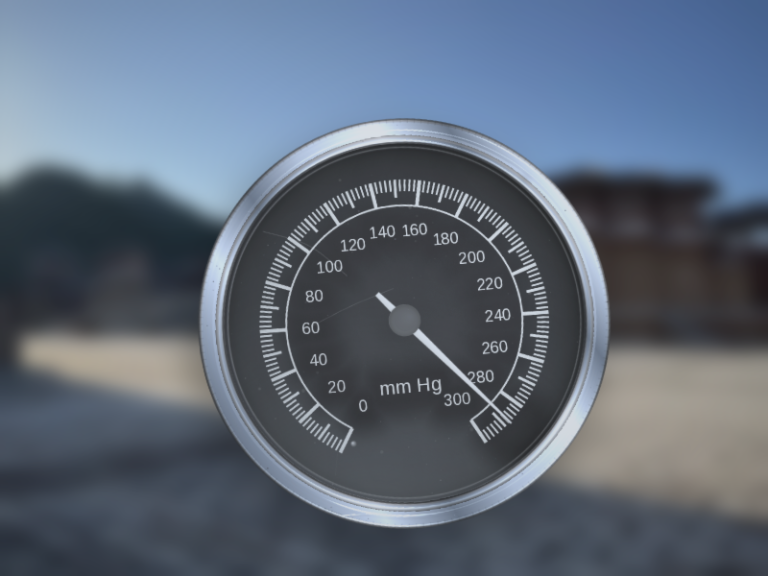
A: mmHg 288
